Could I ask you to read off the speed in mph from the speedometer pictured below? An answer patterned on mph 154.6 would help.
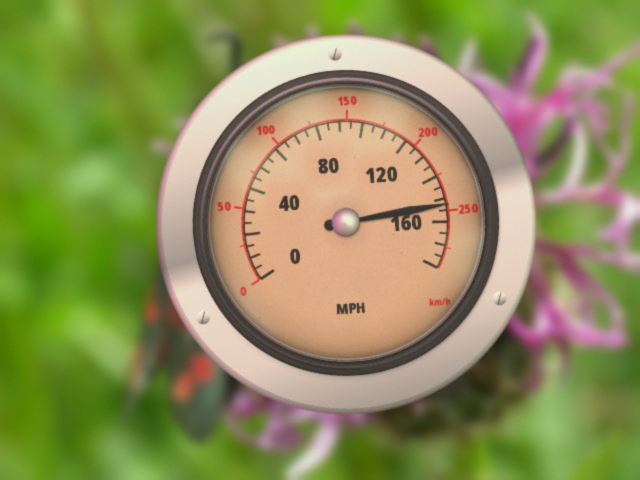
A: mph 152.5
